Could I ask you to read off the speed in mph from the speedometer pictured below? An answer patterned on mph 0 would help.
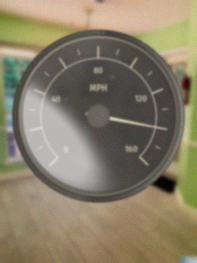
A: mph 140
